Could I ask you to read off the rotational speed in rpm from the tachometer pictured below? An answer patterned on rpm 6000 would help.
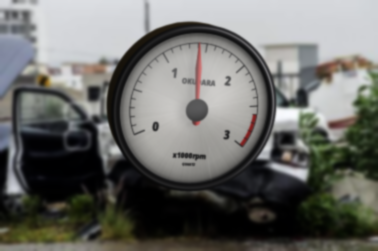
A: rpm 1400
